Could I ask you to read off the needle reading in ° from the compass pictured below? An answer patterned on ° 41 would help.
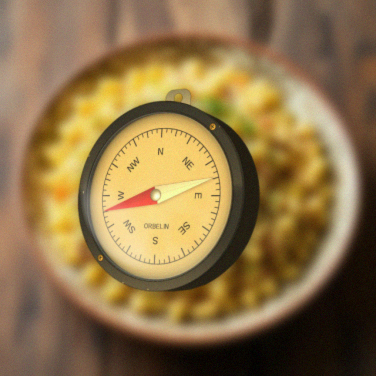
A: ° 255
